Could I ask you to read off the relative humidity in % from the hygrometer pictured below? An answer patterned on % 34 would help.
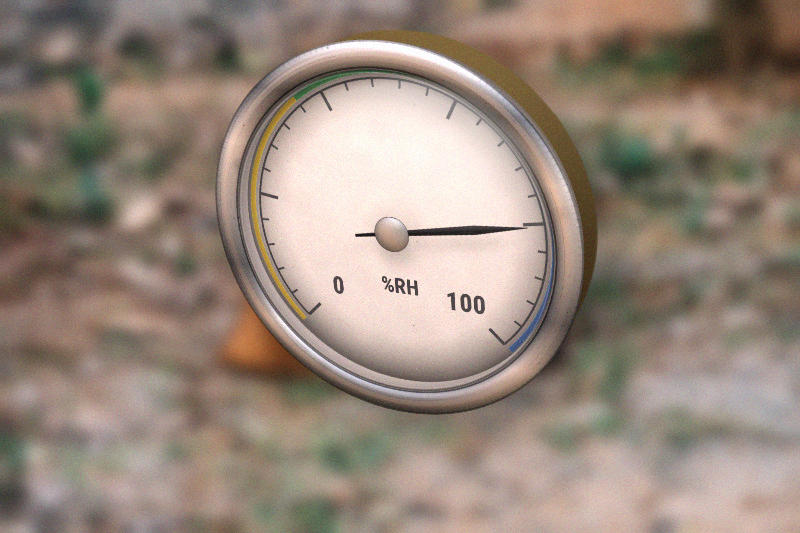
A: % 80
